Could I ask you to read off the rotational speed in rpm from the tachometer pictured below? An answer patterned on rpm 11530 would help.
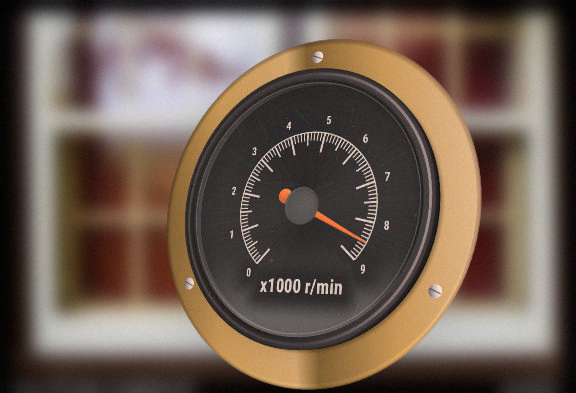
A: rpm 8500
